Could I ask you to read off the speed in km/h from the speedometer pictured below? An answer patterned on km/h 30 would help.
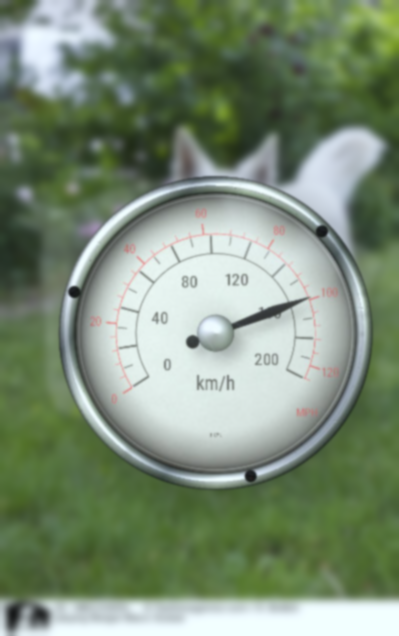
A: km/h 160
